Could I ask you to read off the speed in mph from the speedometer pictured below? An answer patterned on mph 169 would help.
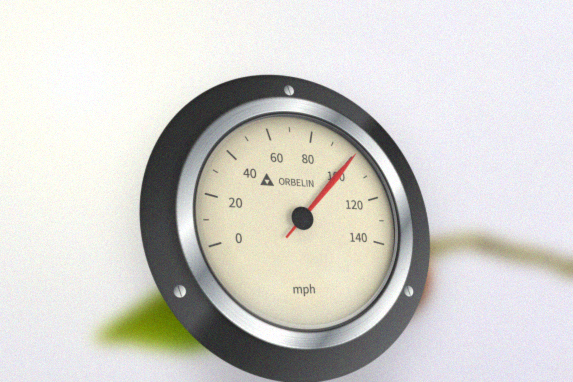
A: mph 100
